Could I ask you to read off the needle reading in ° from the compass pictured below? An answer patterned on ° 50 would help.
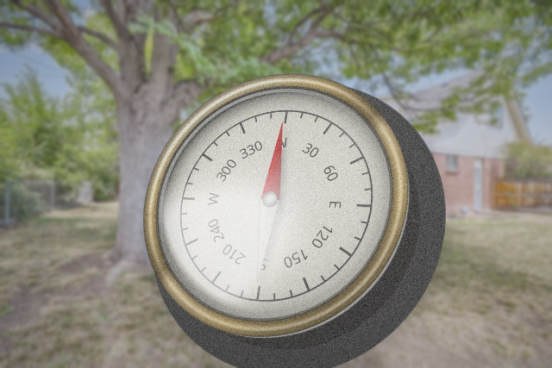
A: ° 0
